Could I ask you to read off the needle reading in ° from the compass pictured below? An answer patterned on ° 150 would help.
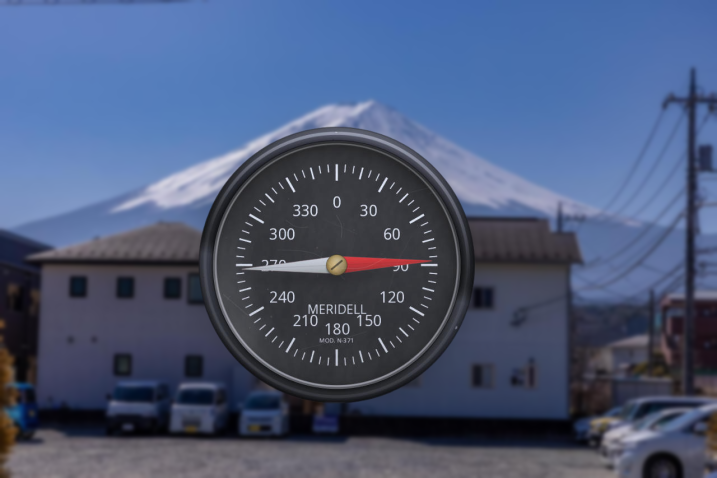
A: ° 87.5
